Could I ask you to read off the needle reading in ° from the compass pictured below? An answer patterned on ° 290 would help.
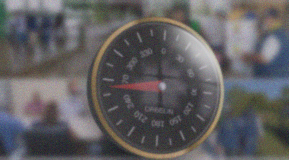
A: ° 262.5
